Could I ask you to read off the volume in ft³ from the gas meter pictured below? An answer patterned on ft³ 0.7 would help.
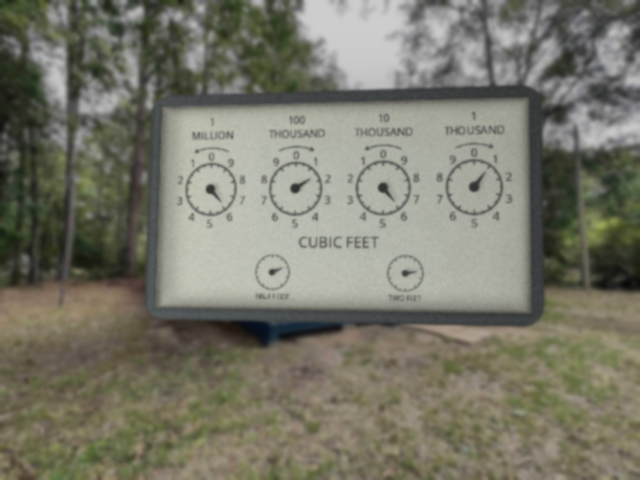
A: ft³ 616100
